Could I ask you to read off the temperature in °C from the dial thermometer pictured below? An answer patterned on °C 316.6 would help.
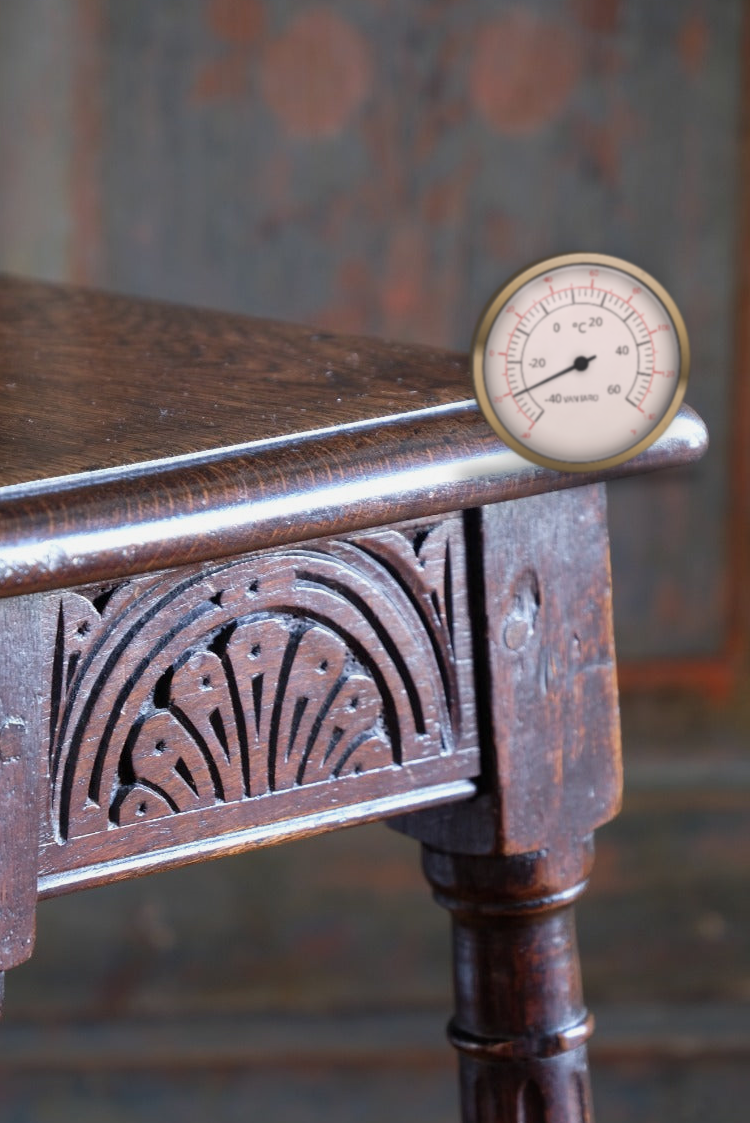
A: °C -30
